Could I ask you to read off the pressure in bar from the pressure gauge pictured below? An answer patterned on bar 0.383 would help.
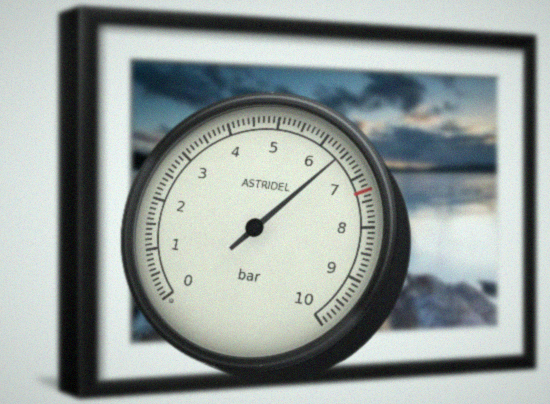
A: bar 6.5
